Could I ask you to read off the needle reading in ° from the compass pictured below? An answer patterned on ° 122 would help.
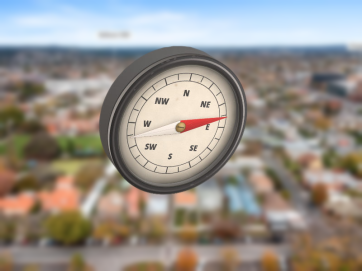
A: ° 75
